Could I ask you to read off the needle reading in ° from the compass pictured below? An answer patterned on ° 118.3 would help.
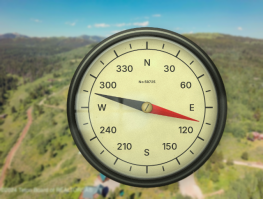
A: ° 105
